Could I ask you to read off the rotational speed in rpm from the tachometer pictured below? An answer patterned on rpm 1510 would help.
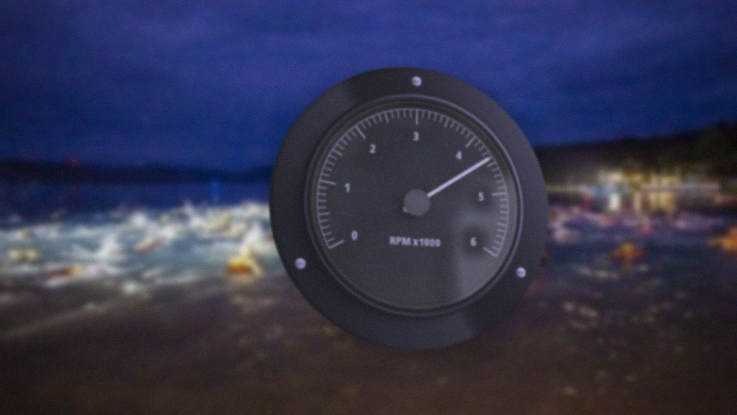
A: rpm 4400
